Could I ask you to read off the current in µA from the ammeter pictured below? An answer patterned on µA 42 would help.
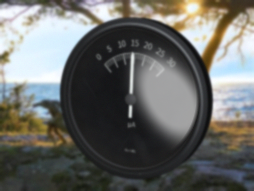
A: µA 15
